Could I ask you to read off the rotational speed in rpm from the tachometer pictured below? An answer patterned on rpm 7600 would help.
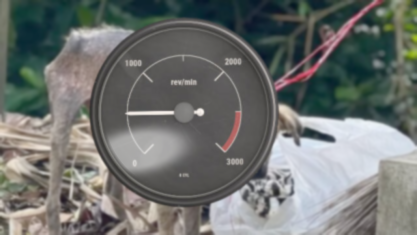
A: rpm 500
